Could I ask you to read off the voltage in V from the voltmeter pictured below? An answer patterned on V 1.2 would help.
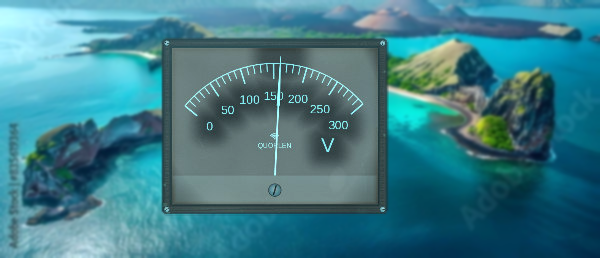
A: V 160
